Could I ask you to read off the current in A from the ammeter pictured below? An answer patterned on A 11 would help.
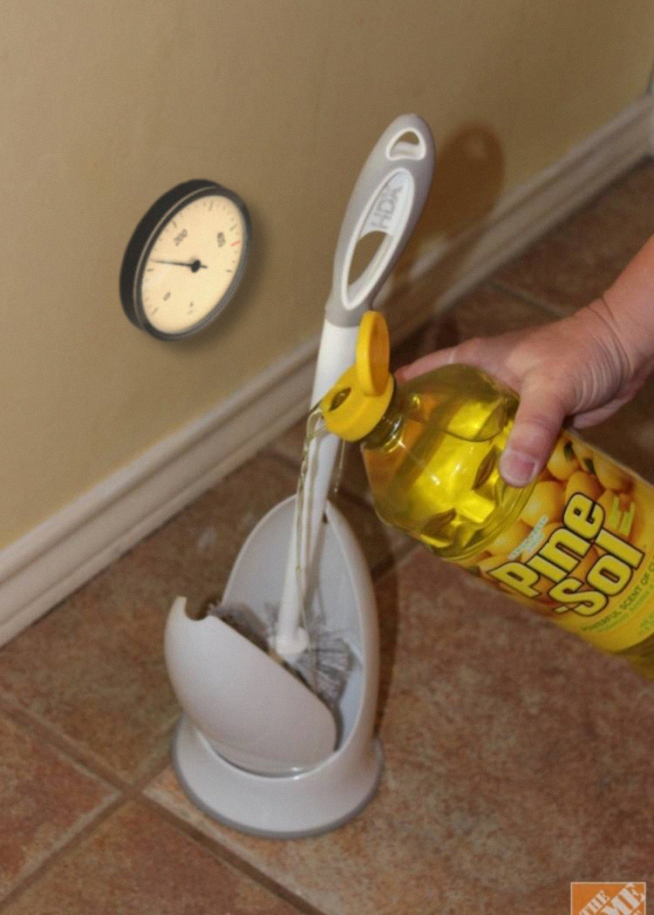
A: A 120
